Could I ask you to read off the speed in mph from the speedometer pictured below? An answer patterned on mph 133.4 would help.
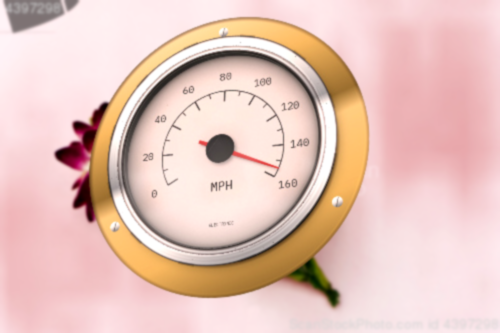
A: mph 155
